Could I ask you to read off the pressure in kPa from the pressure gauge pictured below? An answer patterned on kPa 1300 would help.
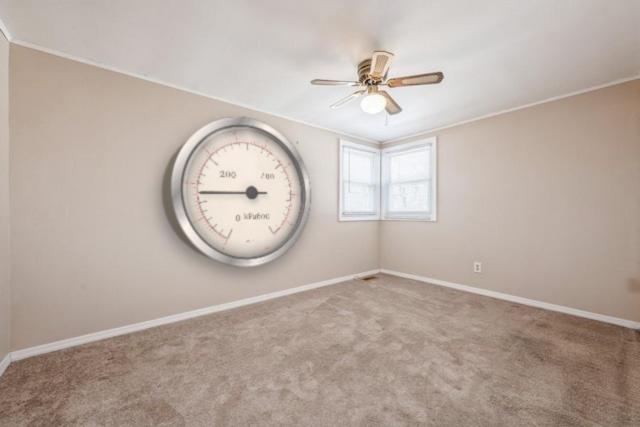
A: kPa 120
